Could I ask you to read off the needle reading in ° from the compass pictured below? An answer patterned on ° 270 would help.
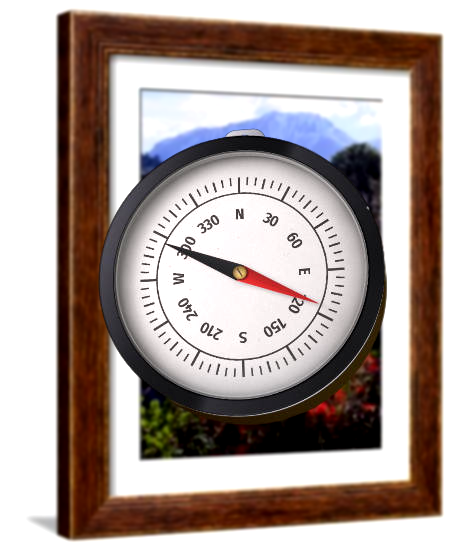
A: ° 115
